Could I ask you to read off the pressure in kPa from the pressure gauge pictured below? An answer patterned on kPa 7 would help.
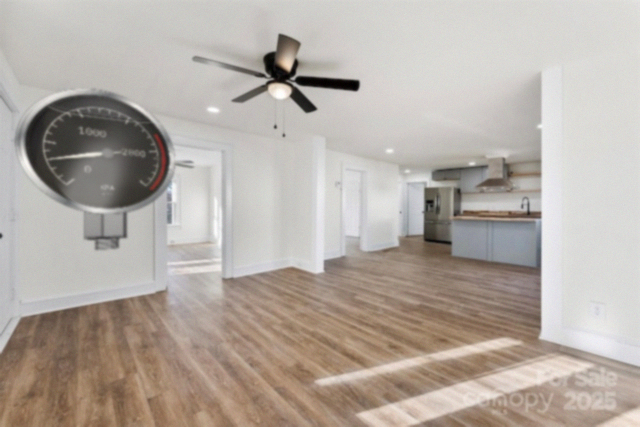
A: kPa 300
